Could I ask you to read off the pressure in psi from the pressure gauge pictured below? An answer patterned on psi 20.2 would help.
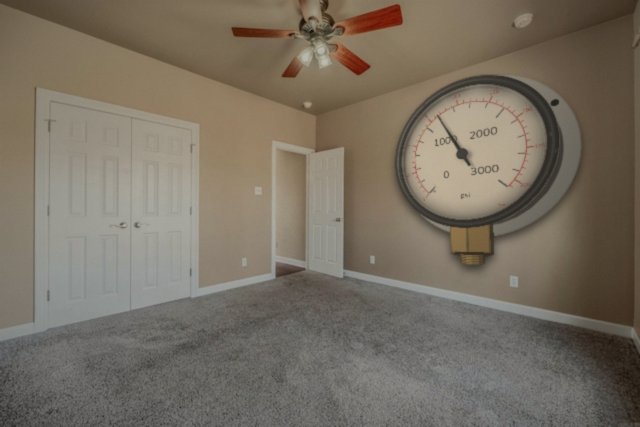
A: psi 1200
